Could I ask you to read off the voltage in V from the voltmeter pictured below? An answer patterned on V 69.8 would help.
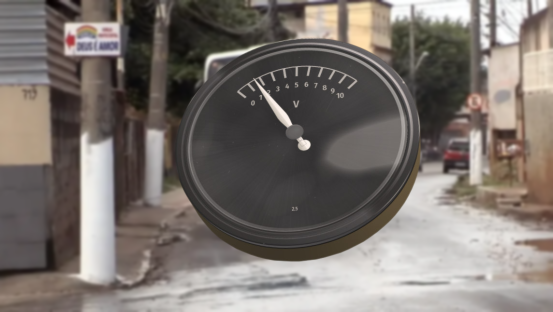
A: V 1.5
